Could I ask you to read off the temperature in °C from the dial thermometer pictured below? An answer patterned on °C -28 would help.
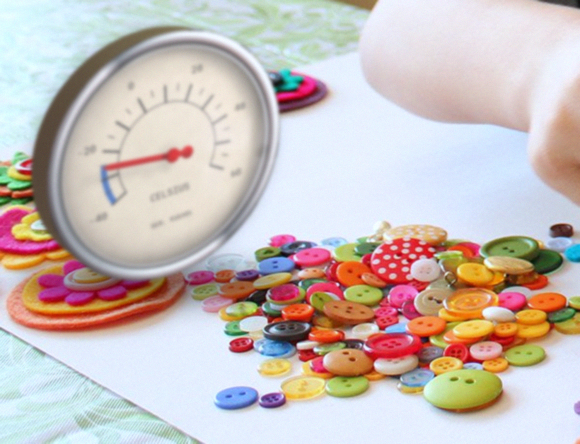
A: °C -25
